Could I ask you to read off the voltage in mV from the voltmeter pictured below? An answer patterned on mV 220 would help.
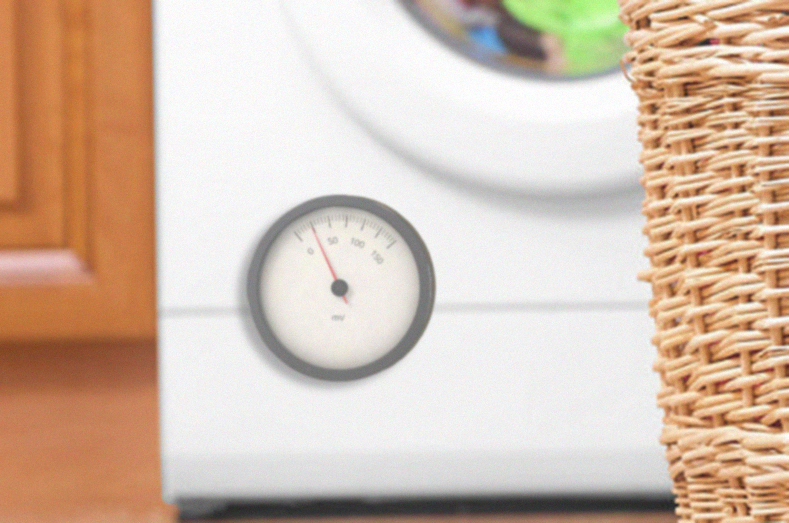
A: mV 25
